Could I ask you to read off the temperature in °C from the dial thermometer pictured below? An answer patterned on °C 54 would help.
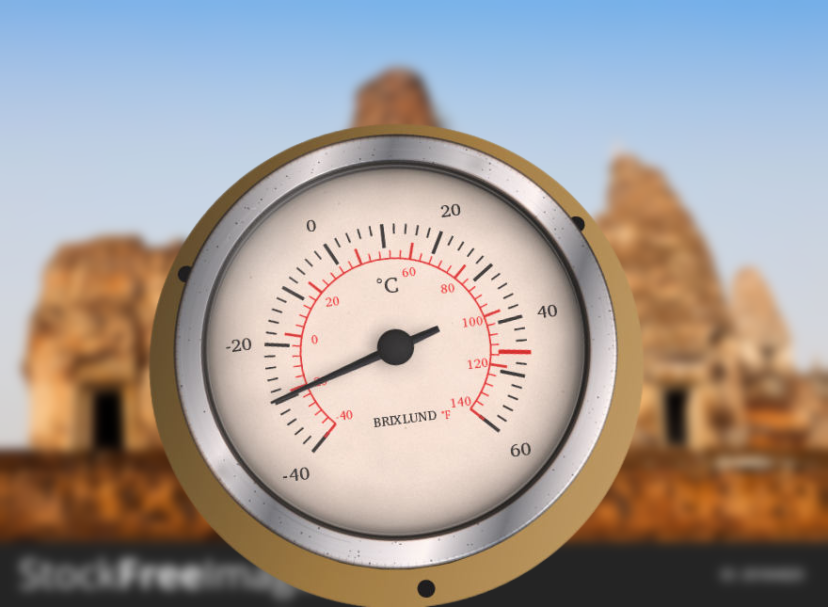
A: °C -30
